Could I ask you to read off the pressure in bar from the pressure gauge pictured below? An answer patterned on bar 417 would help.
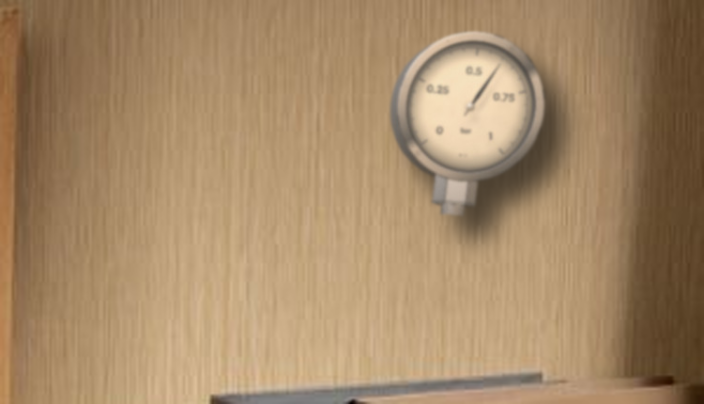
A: bar 0.6
